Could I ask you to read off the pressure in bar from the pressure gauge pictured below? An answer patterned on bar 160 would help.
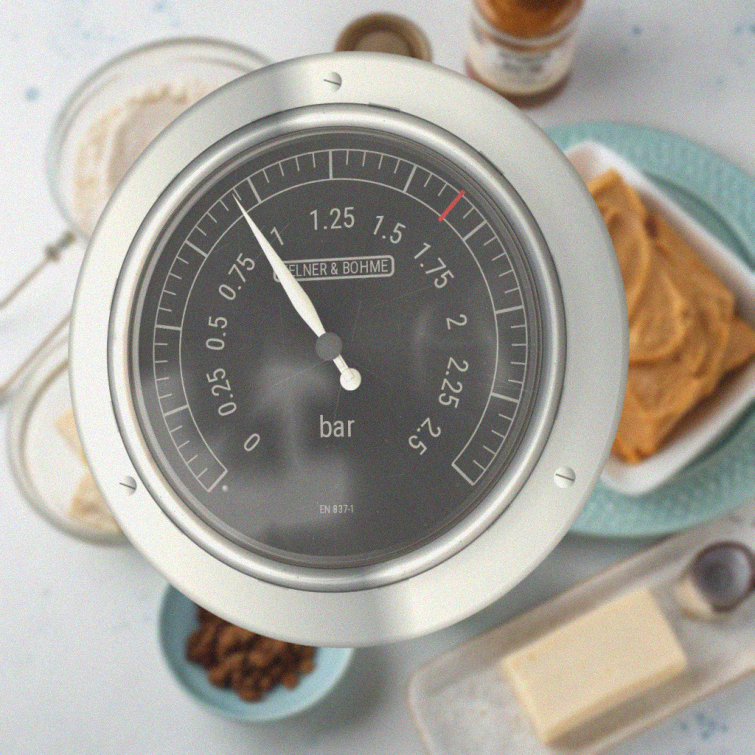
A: bar 0.95
